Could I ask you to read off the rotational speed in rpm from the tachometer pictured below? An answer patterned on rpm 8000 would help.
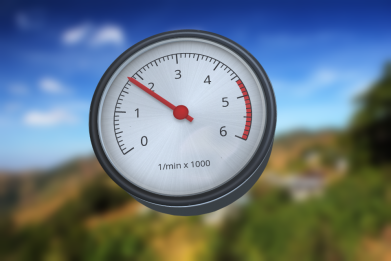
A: rpm 1800
